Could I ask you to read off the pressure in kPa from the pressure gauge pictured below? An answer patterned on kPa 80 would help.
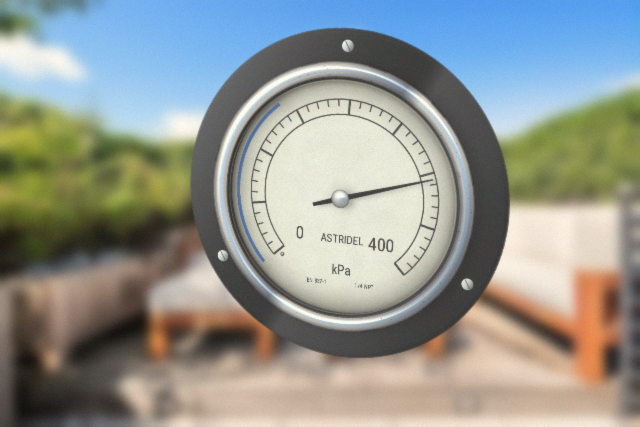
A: kPa 305
